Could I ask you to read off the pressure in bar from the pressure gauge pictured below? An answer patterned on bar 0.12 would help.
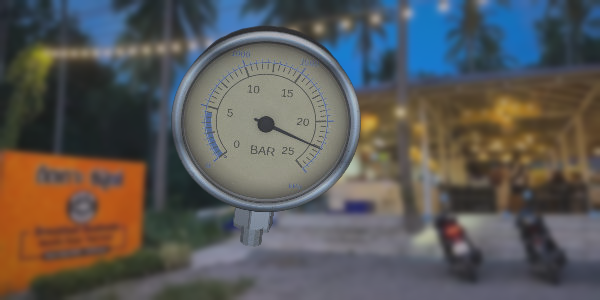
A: bar 22.5
